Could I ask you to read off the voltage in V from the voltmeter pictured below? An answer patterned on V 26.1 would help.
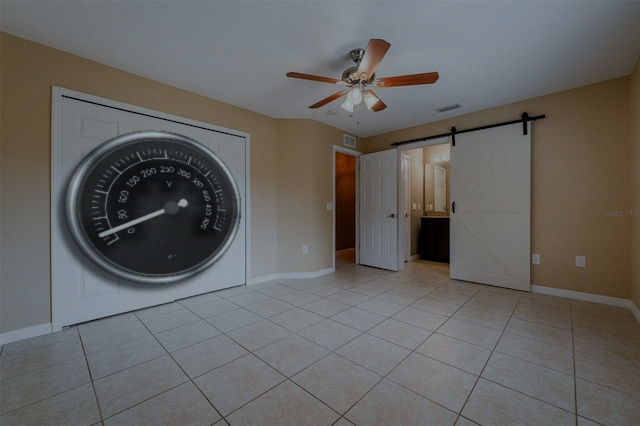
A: V 20
